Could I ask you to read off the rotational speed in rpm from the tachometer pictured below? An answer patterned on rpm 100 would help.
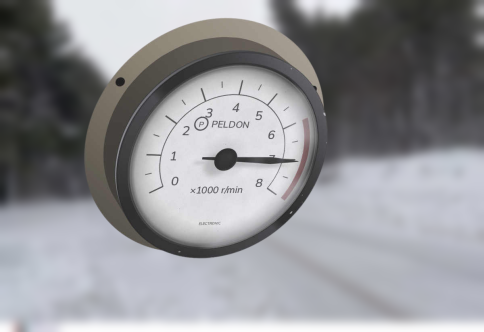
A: rpm 7000
